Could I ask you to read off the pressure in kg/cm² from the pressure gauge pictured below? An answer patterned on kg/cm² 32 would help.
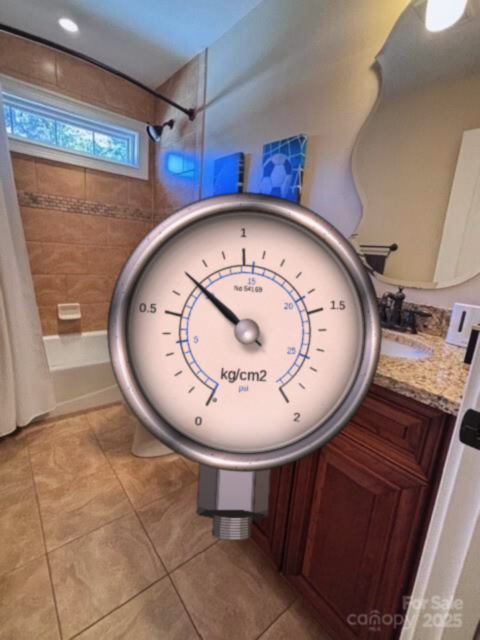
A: kg/cm² 0.7
